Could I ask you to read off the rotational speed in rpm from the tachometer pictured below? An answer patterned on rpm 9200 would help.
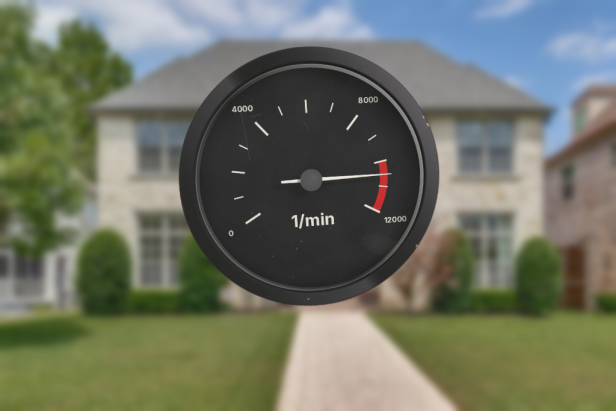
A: rpm 10500
